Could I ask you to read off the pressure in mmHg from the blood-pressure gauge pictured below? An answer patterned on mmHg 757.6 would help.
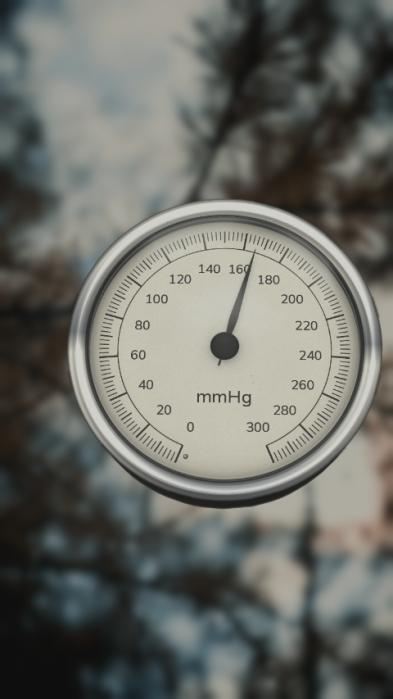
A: mmHg 166
